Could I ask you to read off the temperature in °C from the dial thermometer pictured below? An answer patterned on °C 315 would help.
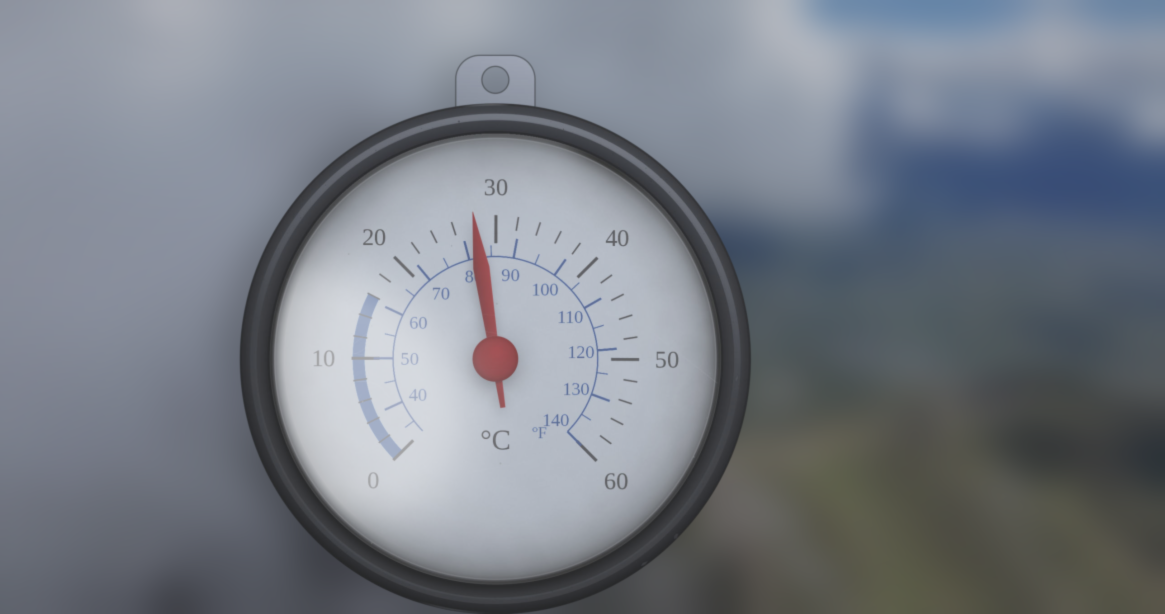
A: °C 28
